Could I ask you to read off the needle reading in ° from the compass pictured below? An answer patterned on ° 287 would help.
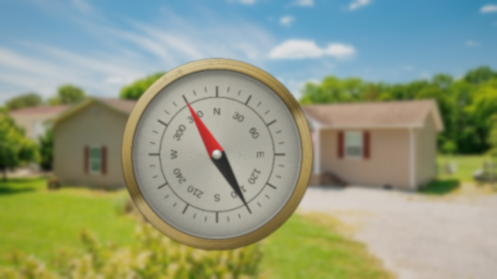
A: ° 330
